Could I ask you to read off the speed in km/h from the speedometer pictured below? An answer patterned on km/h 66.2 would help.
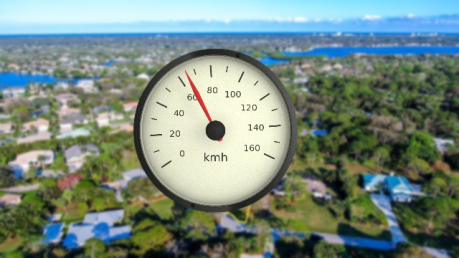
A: km/h 65
